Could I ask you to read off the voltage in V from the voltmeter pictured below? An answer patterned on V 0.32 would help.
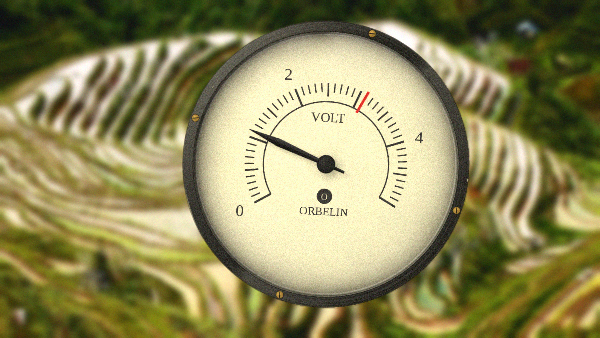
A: V 1.1
